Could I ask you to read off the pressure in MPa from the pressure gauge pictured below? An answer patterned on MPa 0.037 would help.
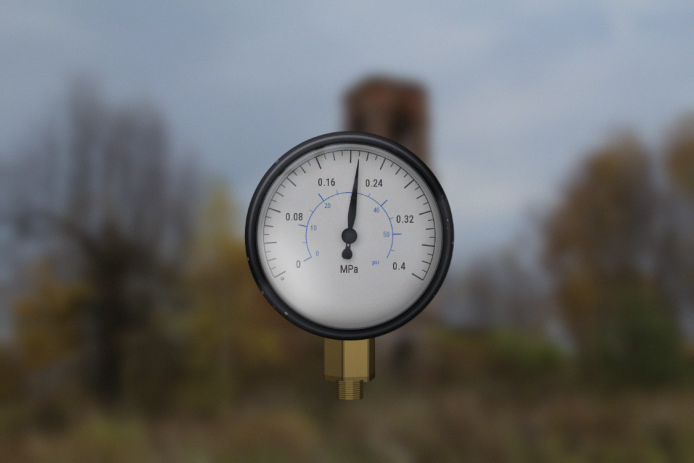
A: MPa 0.21
